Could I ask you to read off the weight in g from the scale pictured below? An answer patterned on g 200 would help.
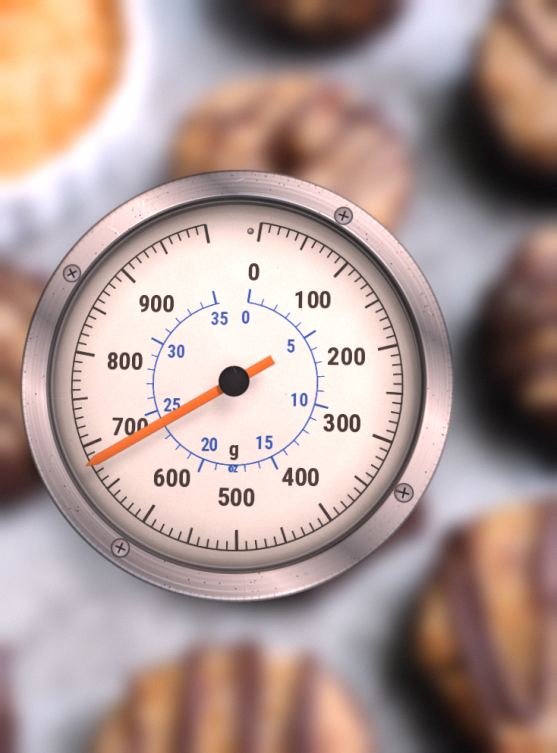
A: g 680
